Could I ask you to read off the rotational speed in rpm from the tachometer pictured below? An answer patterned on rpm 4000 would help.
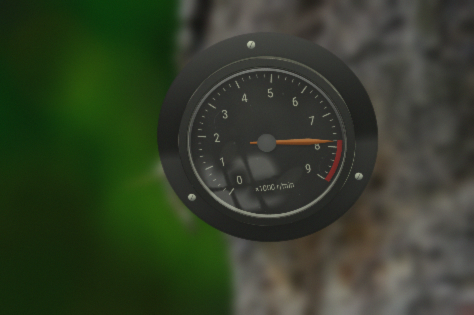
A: rpm 7800
